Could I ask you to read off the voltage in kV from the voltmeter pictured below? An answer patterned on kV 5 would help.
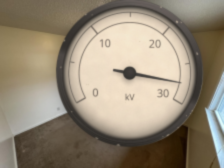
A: kV 27.5
